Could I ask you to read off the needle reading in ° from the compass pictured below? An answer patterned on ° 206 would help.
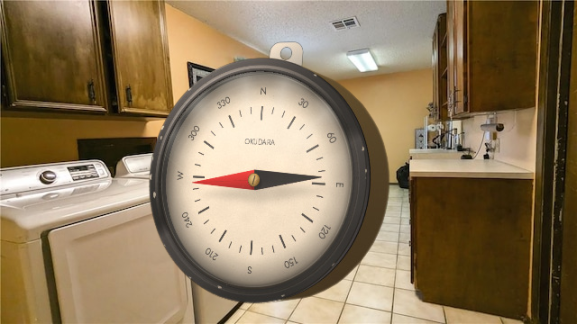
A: ° 265
